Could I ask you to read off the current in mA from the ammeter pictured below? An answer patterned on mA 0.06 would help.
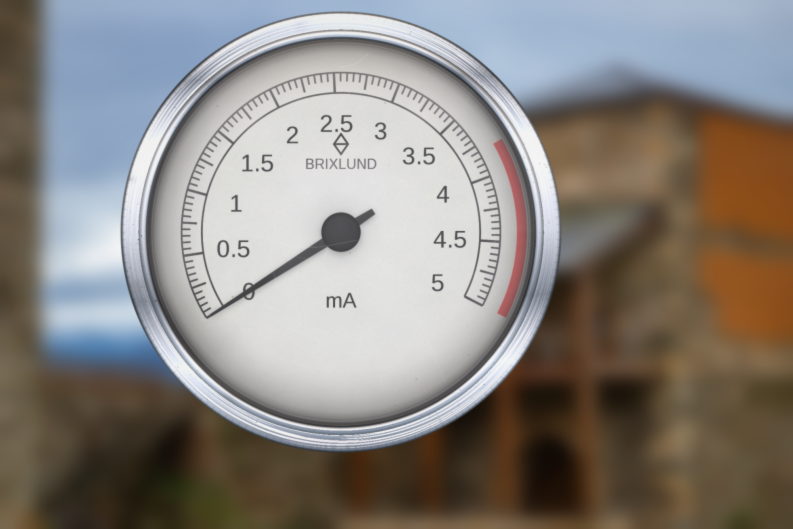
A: mA 0
